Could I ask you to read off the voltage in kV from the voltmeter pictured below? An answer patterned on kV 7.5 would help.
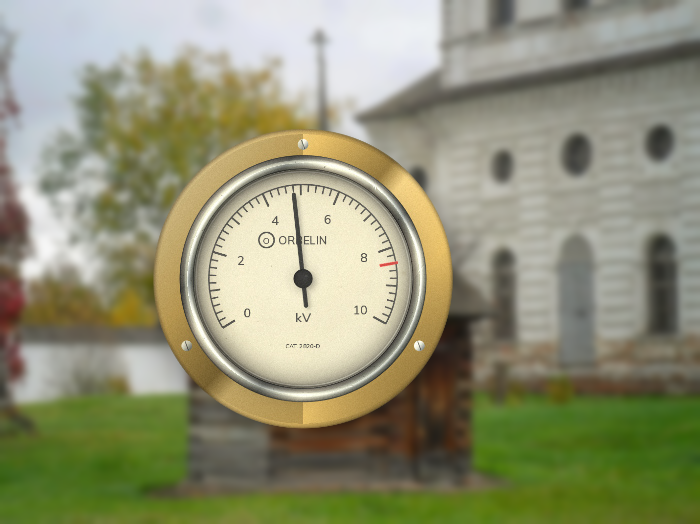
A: kV 4.8
